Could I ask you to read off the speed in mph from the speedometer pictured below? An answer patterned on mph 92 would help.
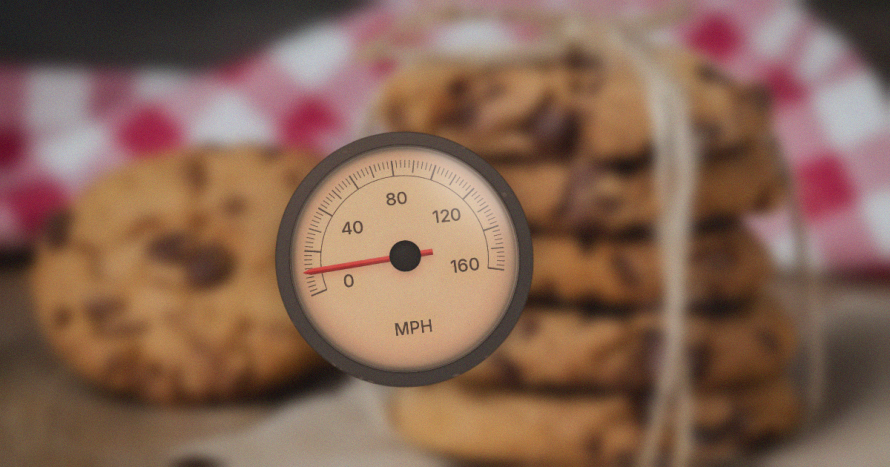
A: mph 10
